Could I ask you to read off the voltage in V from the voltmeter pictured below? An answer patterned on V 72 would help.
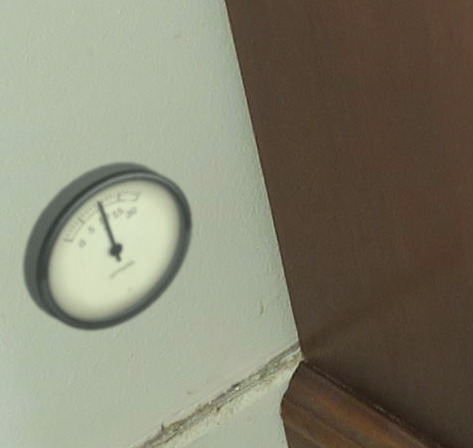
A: V 10
